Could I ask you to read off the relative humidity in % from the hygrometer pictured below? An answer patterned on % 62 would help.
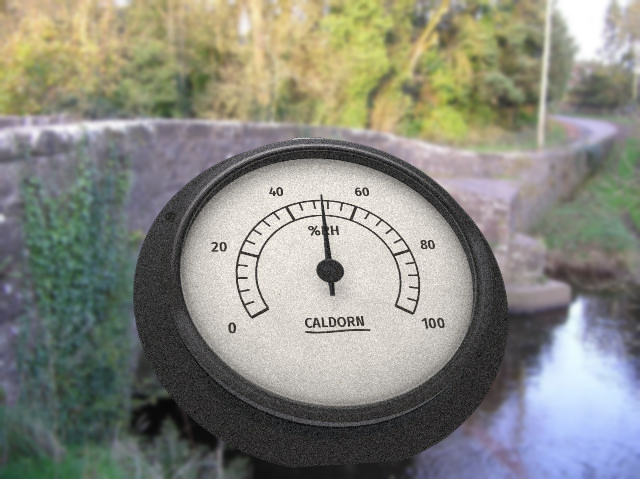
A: % 50
